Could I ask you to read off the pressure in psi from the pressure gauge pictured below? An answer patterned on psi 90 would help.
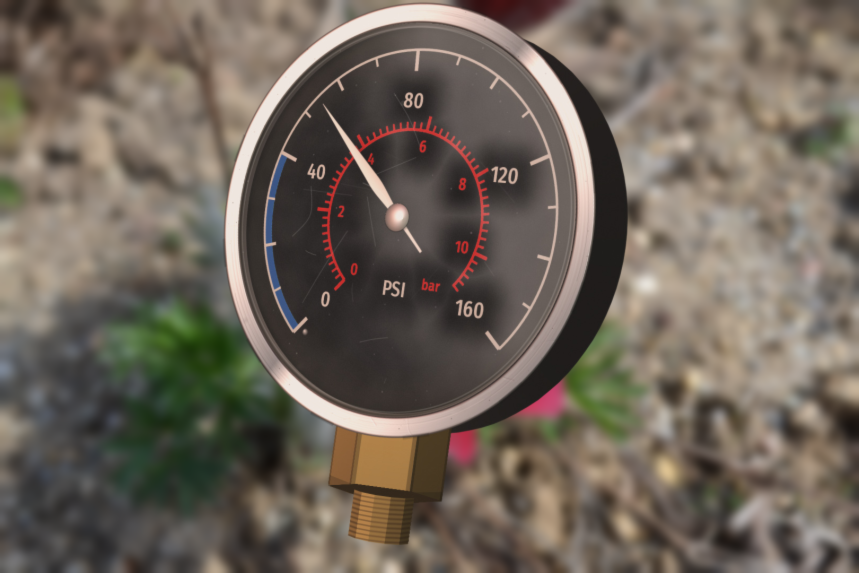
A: psi 55
